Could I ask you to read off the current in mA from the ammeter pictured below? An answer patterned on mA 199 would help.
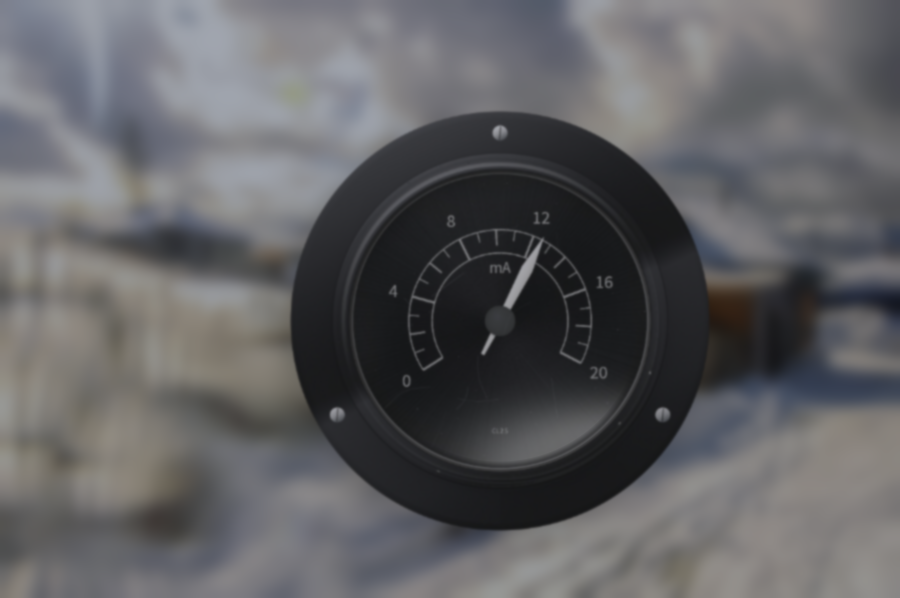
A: mA 12.5
